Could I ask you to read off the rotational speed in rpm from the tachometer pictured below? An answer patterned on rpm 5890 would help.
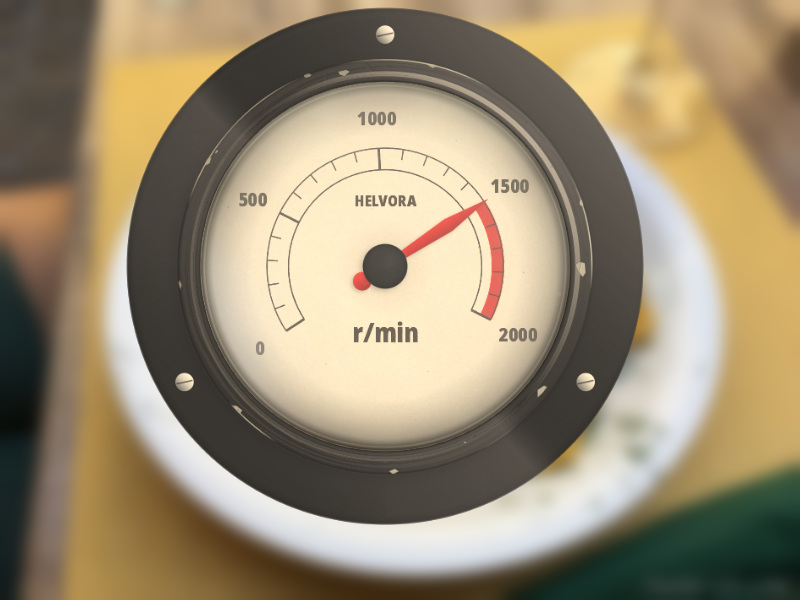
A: rpm 1500
